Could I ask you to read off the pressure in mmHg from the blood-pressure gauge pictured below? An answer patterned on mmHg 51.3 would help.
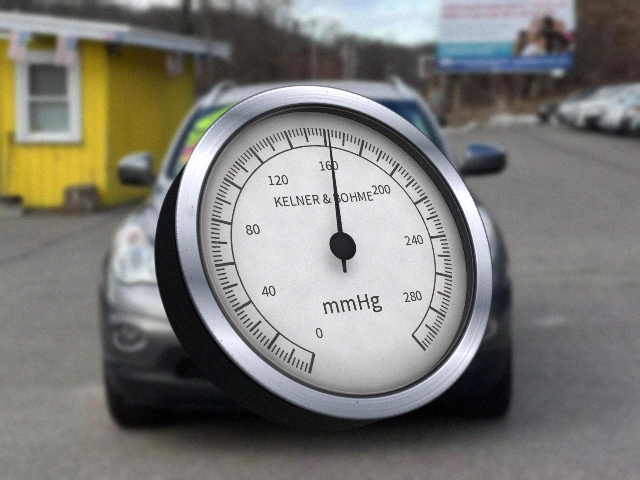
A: mmHg 160
